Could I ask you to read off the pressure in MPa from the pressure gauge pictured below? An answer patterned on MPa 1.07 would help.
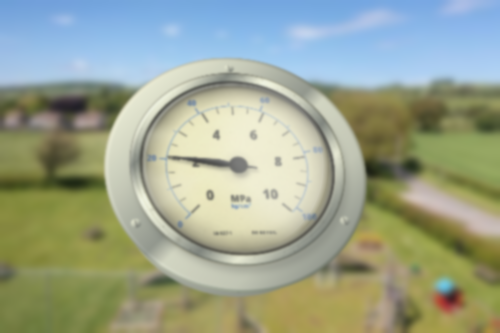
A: MPa 2
